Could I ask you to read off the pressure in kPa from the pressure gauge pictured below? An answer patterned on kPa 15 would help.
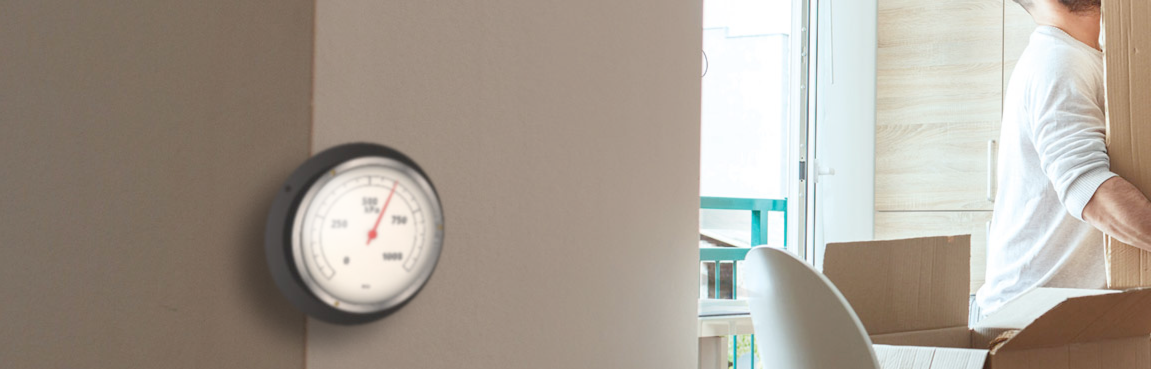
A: kPa 600
